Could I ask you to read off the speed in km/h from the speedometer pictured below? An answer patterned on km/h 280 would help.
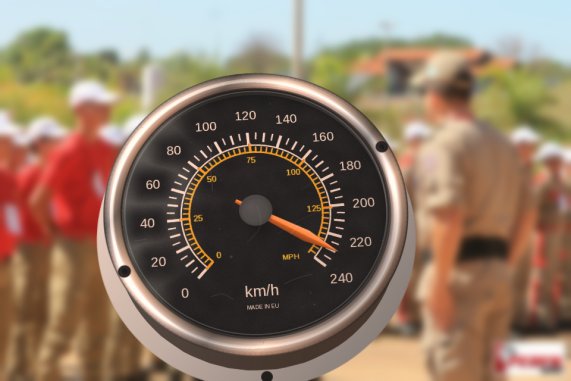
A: km/h 230
